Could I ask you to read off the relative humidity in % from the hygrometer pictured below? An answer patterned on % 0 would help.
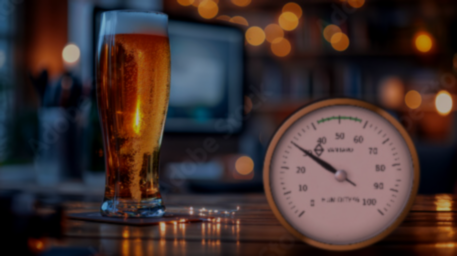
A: % 30
